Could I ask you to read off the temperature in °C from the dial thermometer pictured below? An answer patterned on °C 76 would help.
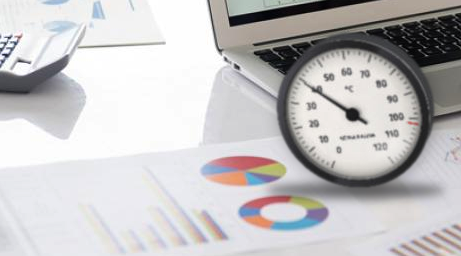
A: °C 40
